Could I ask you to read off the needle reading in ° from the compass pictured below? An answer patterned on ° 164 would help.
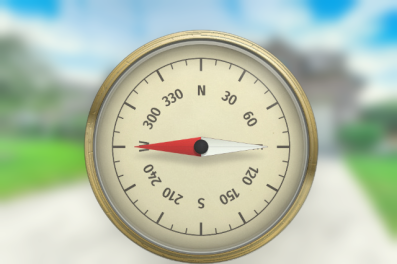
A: ° 270
